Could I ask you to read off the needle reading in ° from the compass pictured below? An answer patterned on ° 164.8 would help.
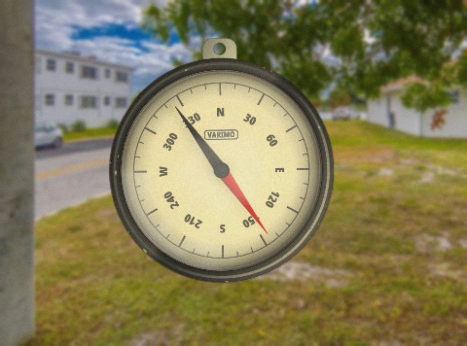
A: ° 145
